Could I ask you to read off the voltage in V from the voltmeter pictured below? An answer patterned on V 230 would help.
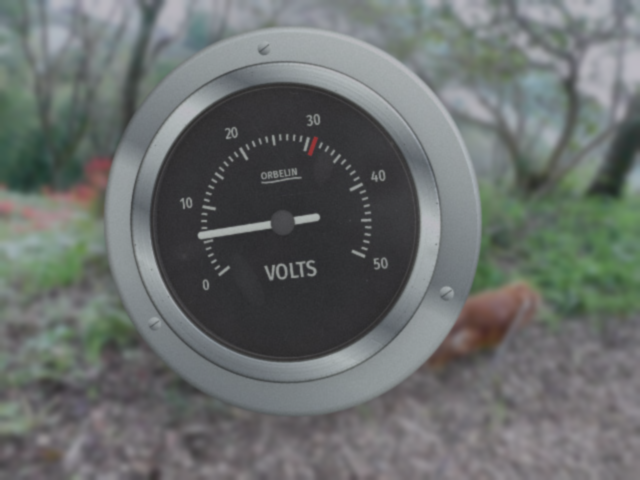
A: V 6
